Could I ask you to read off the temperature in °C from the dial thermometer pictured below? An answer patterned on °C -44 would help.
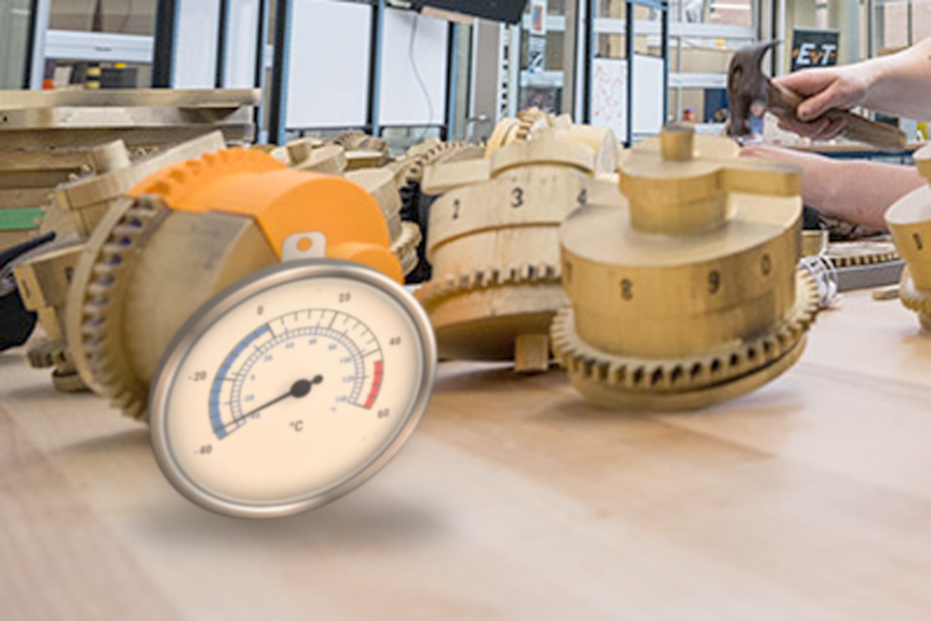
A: °C -36
